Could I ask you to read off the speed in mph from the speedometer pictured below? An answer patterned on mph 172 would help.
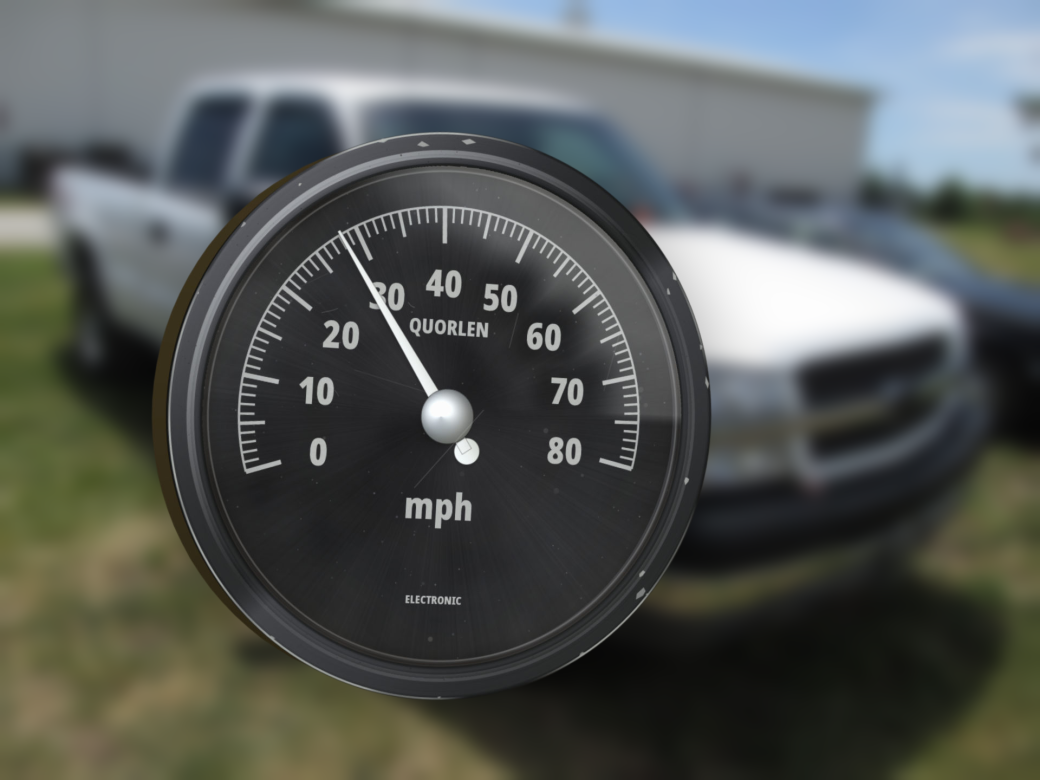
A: mph 28
